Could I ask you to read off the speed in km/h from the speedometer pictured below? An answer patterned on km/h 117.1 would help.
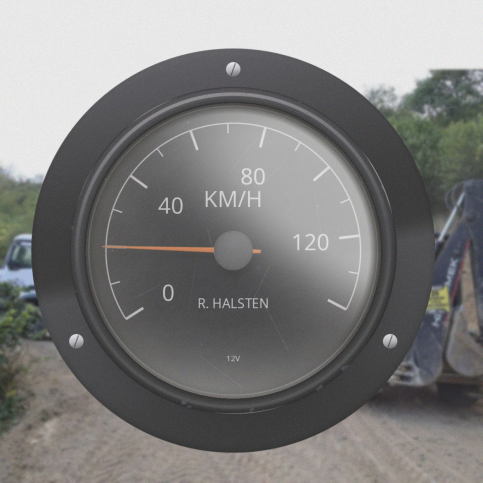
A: km/h 20
